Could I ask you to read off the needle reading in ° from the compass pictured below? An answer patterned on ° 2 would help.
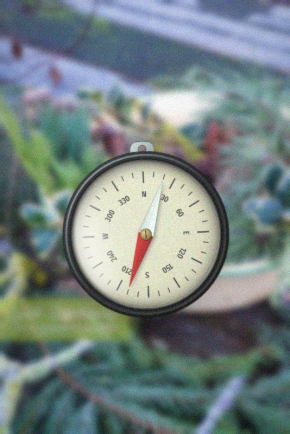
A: ° 200
